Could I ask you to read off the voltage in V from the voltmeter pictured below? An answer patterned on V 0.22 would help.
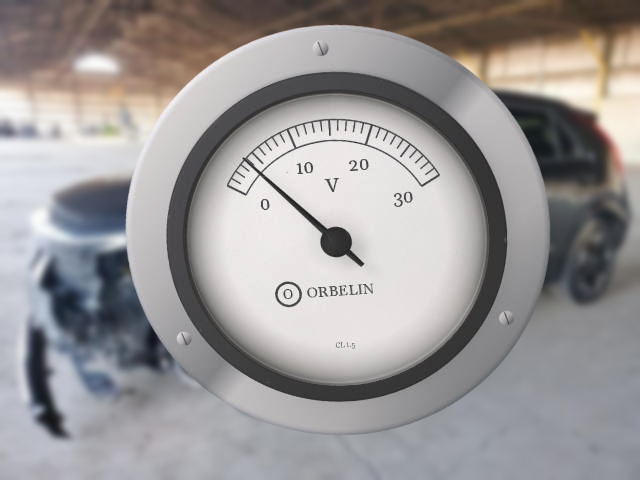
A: V 4
